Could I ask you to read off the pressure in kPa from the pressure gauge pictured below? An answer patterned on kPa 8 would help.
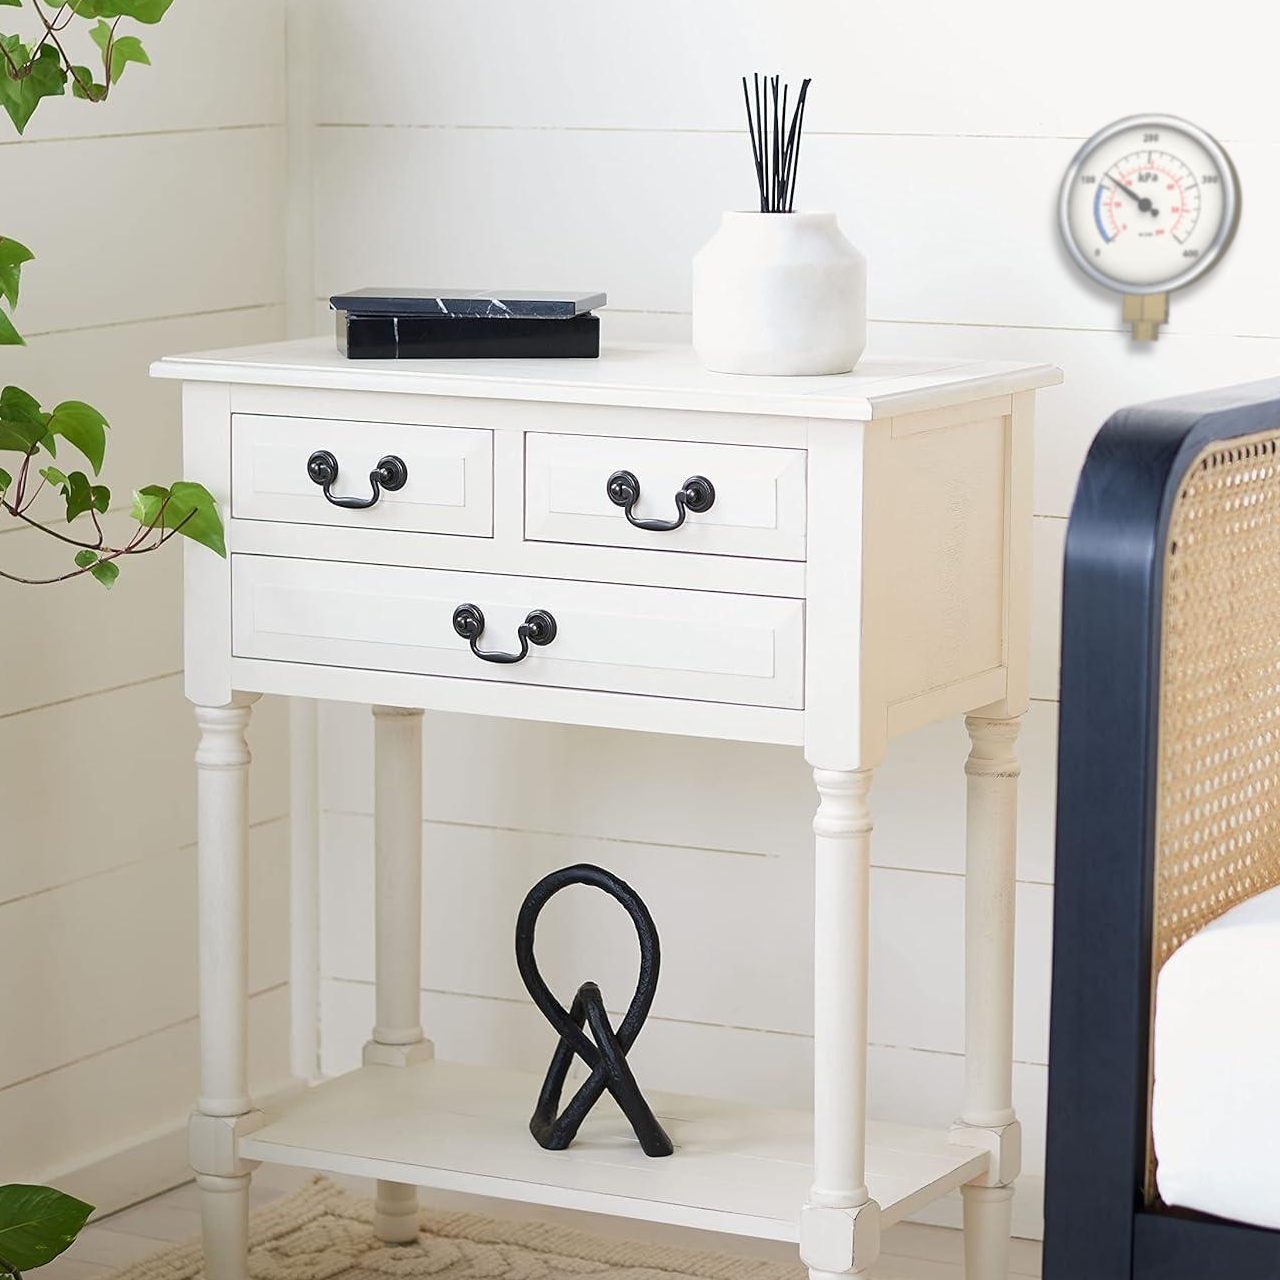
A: kPa 120
